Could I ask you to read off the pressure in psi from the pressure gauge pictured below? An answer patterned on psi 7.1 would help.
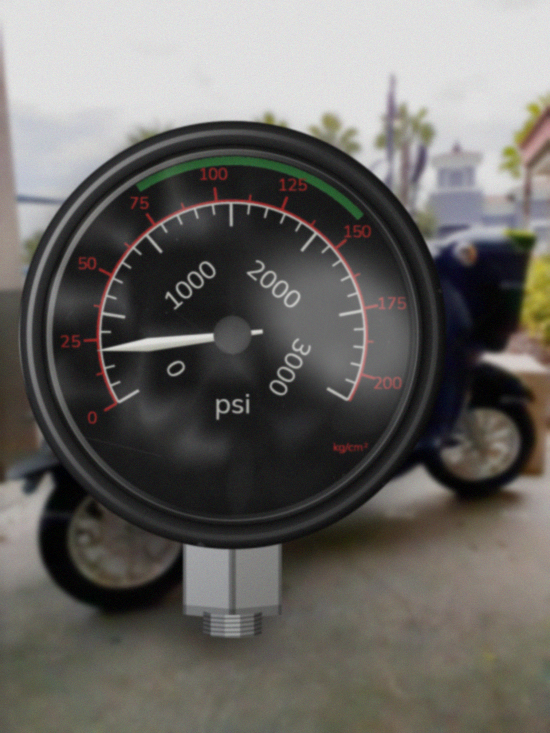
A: psi 300
